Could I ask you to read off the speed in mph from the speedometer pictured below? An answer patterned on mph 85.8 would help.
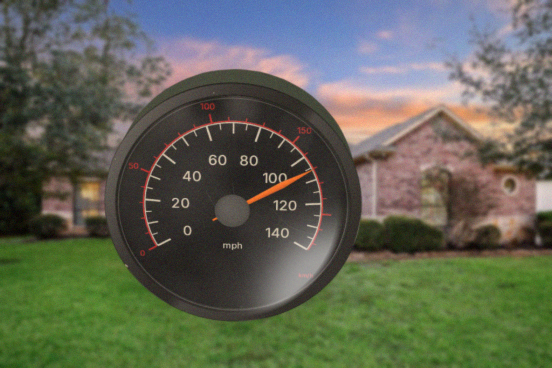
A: mph 105
